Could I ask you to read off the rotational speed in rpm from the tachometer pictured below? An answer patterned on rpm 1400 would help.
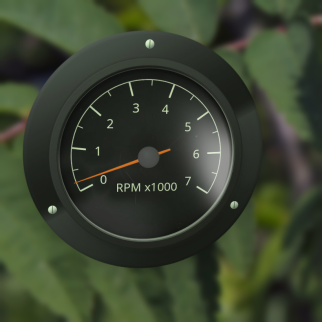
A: rpm 250
